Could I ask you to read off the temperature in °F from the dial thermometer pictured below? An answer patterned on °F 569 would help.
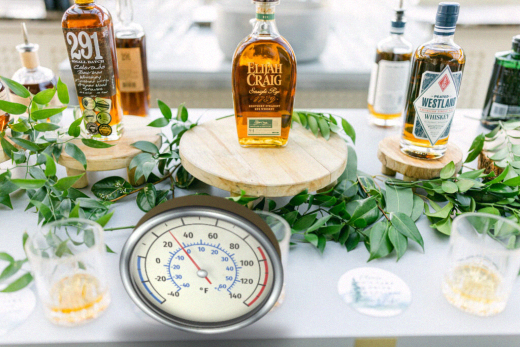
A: °F 30
